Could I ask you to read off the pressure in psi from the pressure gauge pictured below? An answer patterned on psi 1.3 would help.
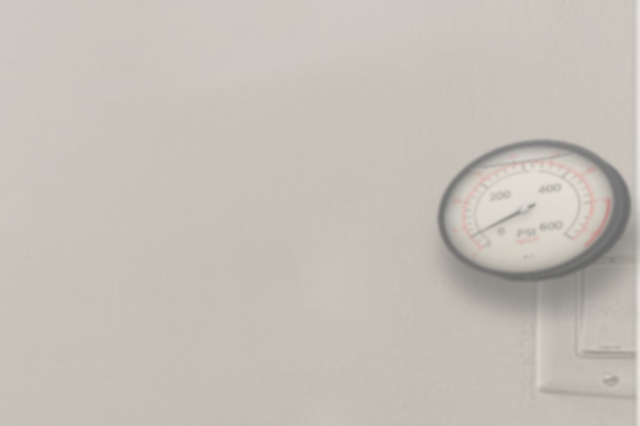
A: psi 40
